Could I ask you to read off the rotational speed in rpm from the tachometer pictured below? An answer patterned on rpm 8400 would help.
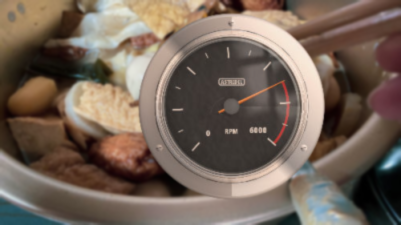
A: rpm 4500
